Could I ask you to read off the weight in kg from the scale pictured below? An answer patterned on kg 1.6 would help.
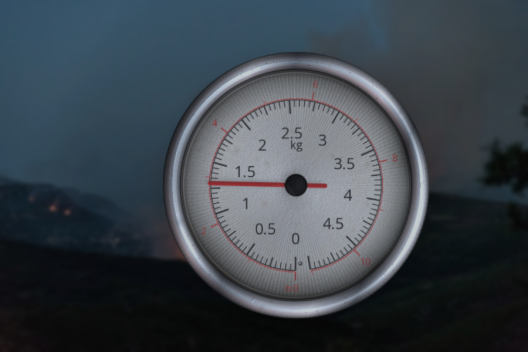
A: kg 1.3
